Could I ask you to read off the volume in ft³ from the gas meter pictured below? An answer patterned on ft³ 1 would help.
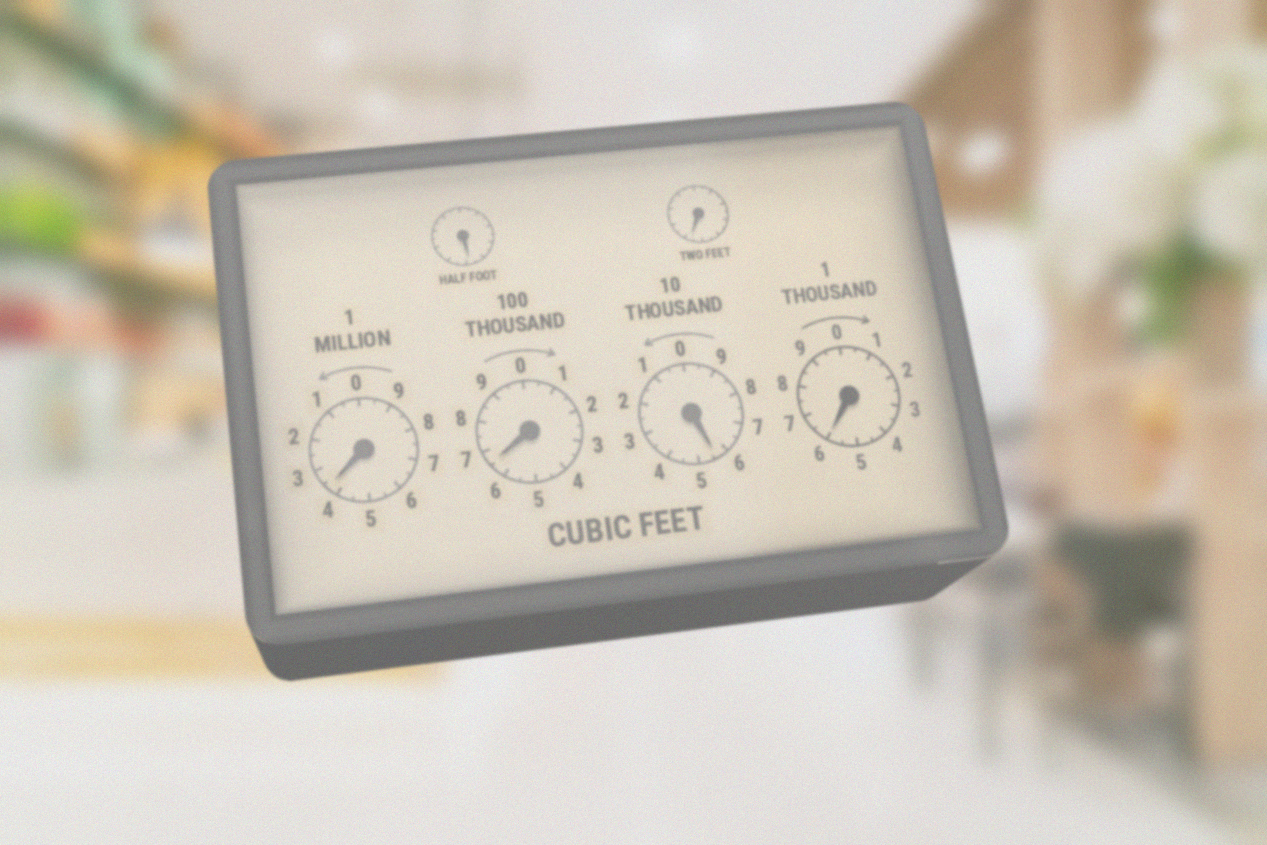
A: ft³ 365600
